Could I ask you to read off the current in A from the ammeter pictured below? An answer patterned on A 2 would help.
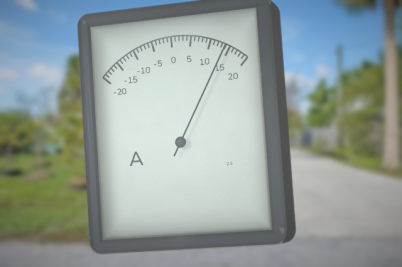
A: A 14
